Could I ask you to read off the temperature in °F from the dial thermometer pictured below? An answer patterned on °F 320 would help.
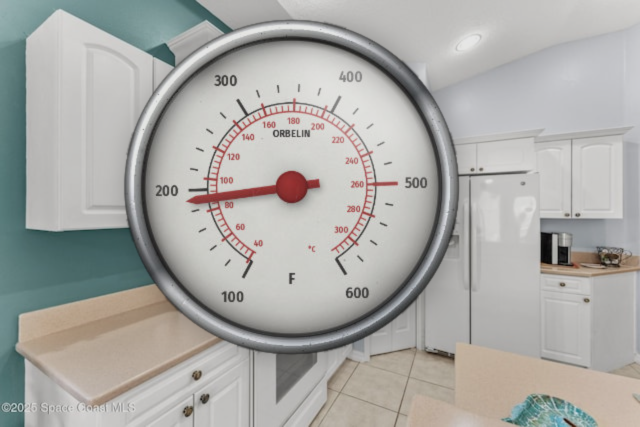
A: °F 190
